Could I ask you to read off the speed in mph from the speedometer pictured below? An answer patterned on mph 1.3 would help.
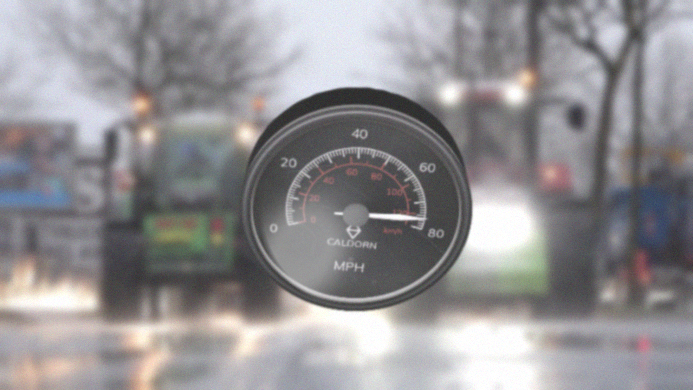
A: mph 75
